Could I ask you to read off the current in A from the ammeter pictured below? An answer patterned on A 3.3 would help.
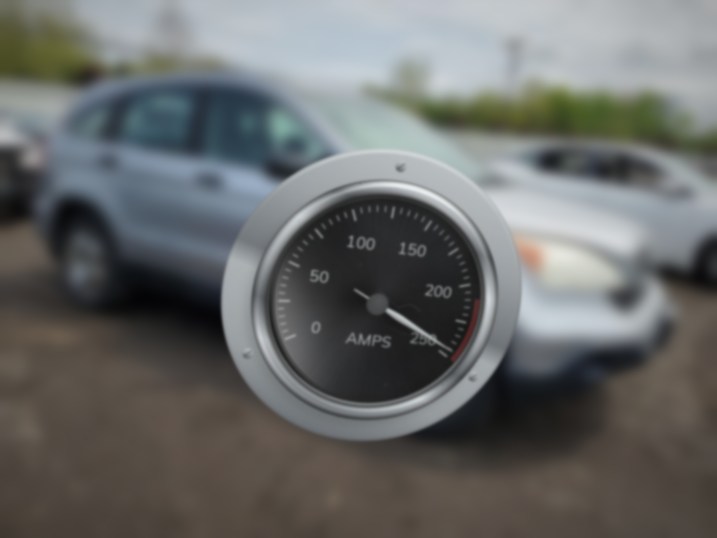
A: A 245
